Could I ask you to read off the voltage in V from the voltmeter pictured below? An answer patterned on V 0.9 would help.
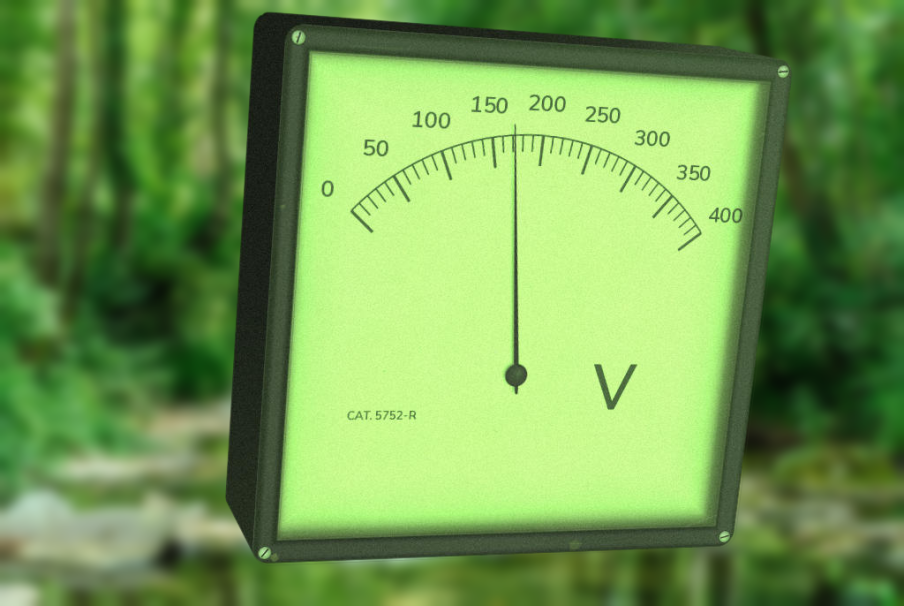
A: V 170
